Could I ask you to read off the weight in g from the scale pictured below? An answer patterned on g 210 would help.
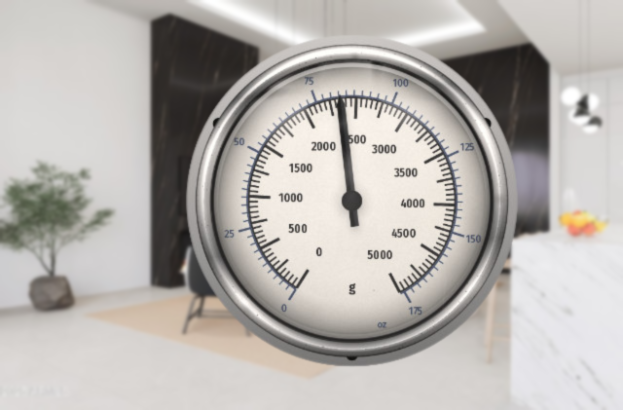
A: g 2350
